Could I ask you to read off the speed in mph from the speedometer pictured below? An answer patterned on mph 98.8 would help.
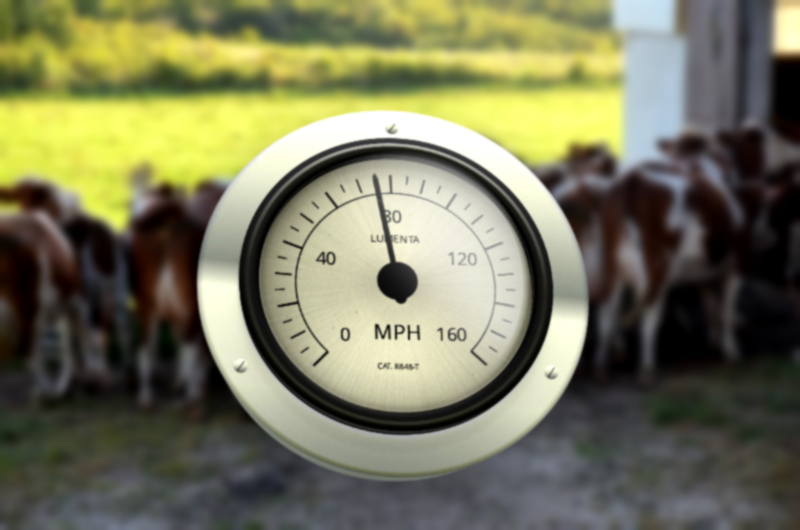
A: mph 75
